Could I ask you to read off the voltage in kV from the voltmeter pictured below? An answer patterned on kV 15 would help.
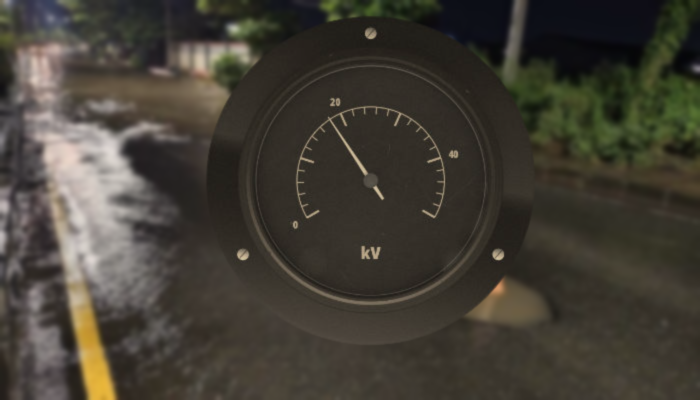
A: kV 18
